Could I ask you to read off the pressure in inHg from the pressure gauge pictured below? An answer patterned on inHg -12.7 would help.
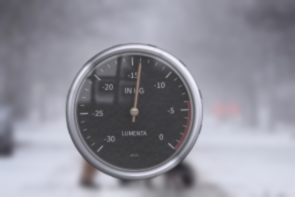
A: inHg -14
